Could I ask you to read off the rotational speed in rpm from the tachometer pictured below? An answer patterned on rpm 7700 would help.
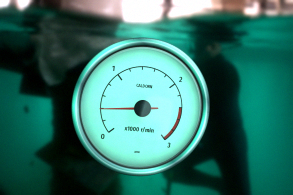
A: rpm 400
